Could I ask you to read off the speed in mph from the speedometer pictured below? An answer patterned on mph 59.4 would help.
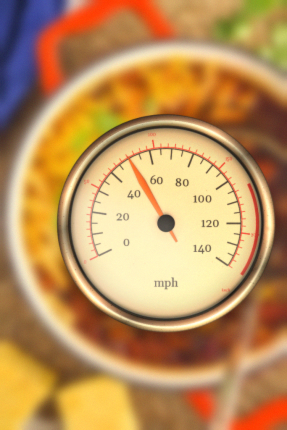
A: mph 50
